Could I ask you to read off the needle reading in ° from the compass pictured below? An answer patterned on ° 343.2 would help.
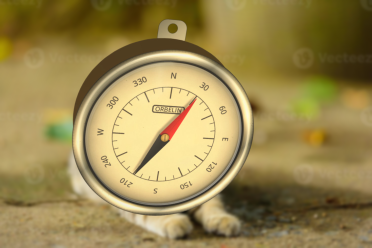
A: ° 30
